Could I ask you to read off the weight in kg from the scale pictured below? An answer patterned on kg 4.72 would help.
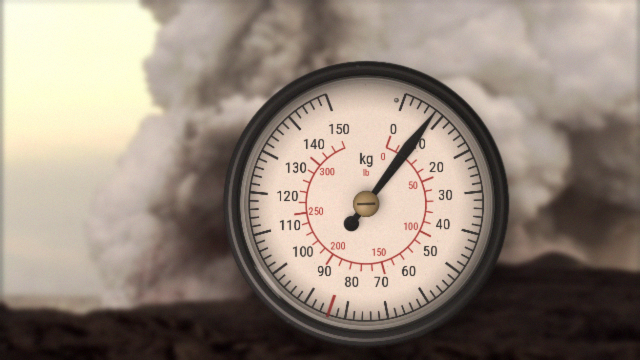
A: kg 8
